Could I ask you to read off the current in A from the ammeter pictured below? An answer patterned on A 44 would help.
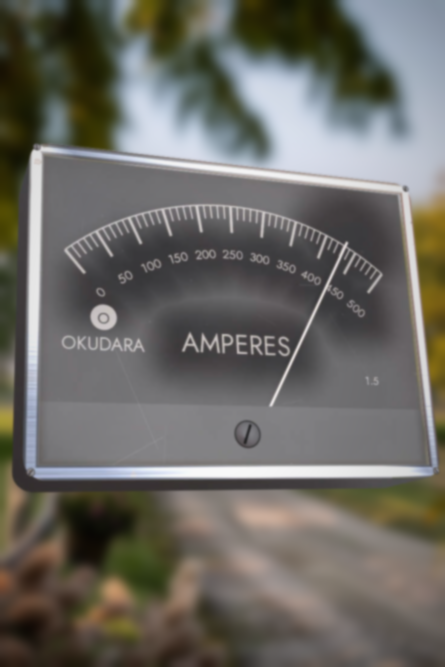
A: A 430
